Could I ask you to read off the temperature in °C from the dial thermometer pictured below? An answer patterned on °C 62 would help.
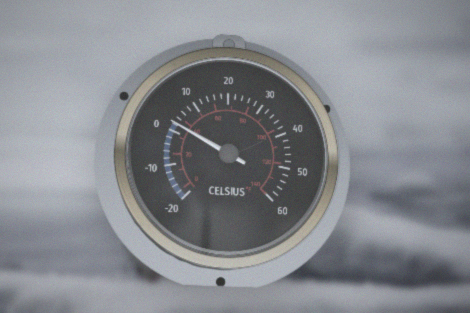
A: °C 2
